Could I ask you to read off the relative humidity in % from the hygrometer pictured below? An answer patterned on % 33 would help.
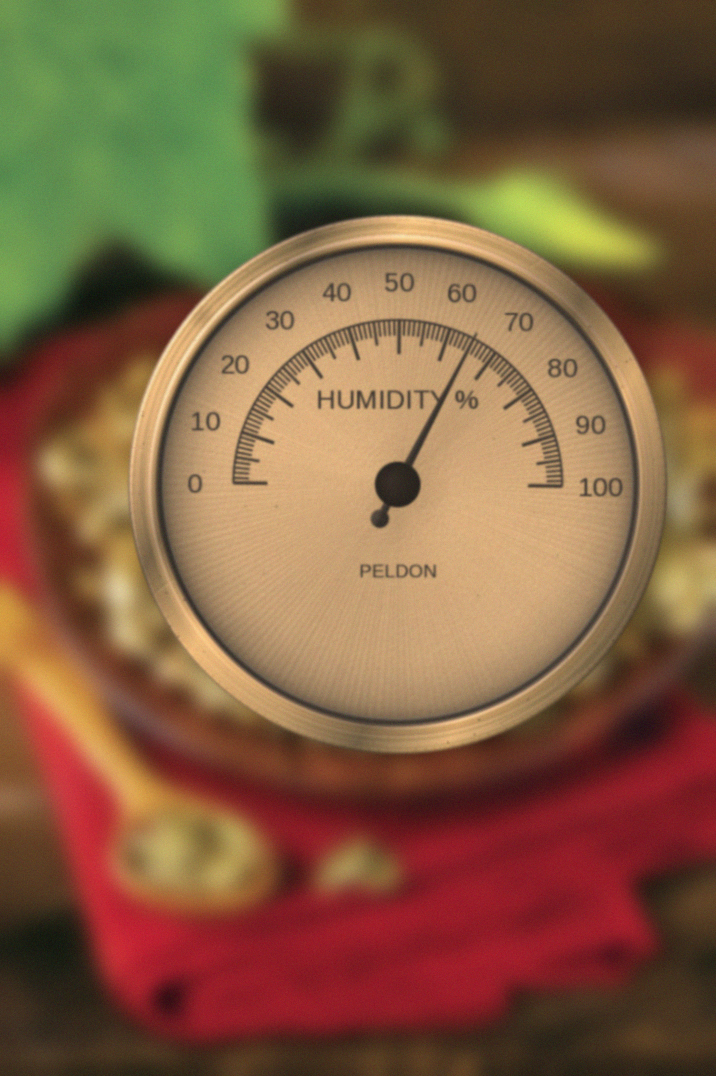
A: % 65
